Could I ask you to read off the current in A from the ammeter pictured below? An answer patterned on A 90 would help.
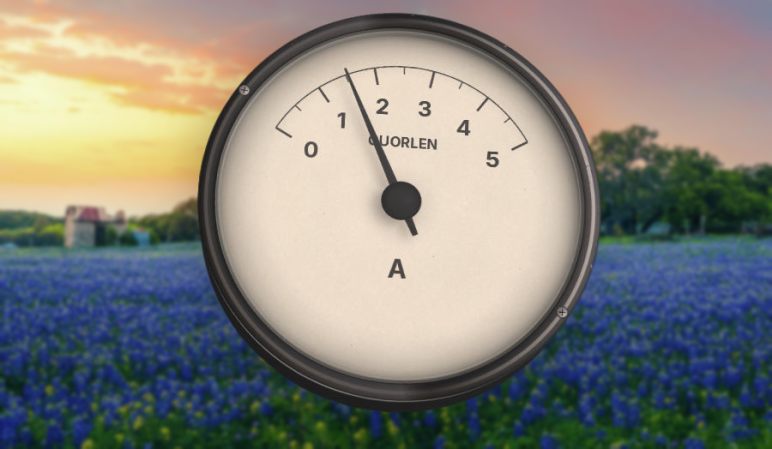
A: A 1.5
